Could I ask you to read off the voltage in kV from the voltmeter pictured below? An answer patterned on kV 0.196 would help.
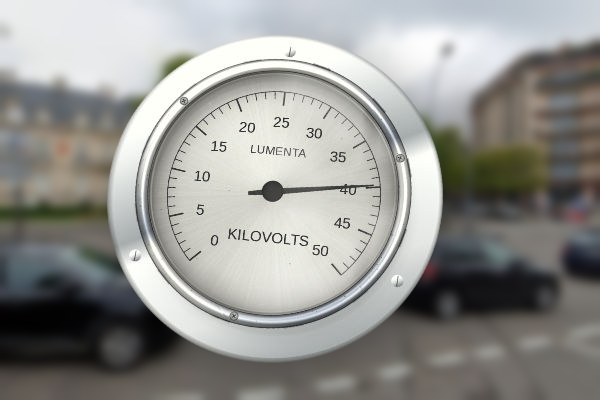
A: kV 40
